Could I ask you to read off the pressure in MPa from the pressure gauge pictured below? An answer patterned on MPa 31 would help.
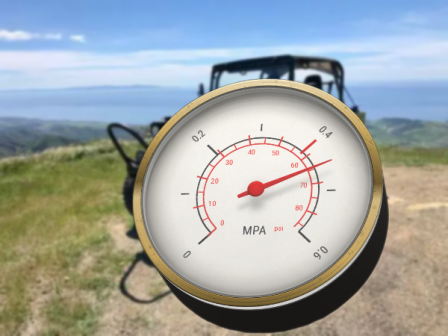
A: MPa 0.45
